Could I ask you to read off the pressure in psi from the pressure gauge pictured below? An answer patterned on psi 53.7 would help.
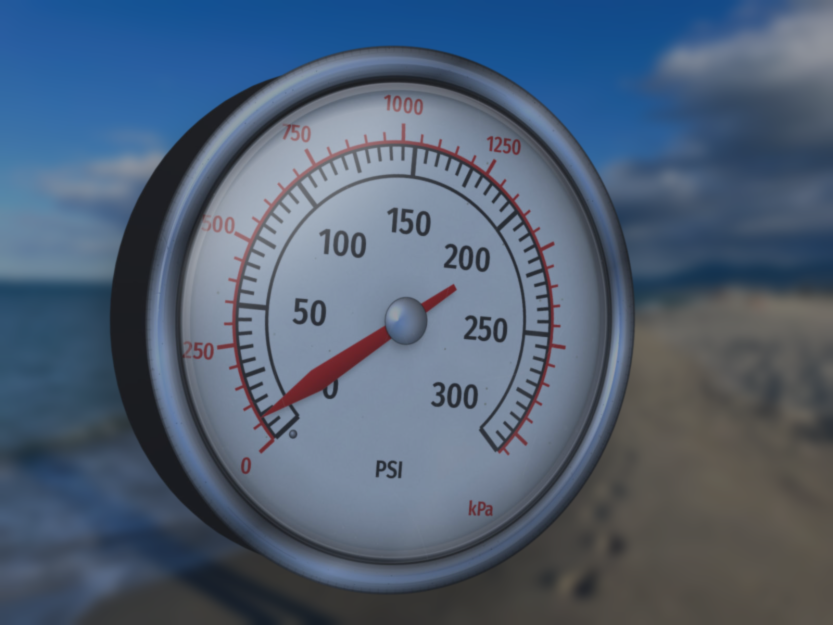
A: psi 10
